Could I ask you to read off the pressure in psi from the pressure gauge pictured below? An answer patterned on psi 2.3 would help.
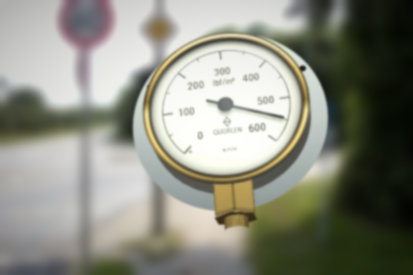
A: psi 550
